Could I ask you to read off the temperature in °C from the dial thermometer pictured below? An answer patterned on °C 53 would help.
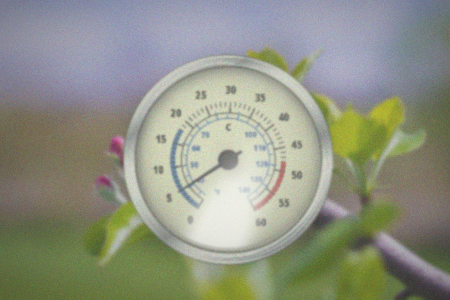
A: °C 5
